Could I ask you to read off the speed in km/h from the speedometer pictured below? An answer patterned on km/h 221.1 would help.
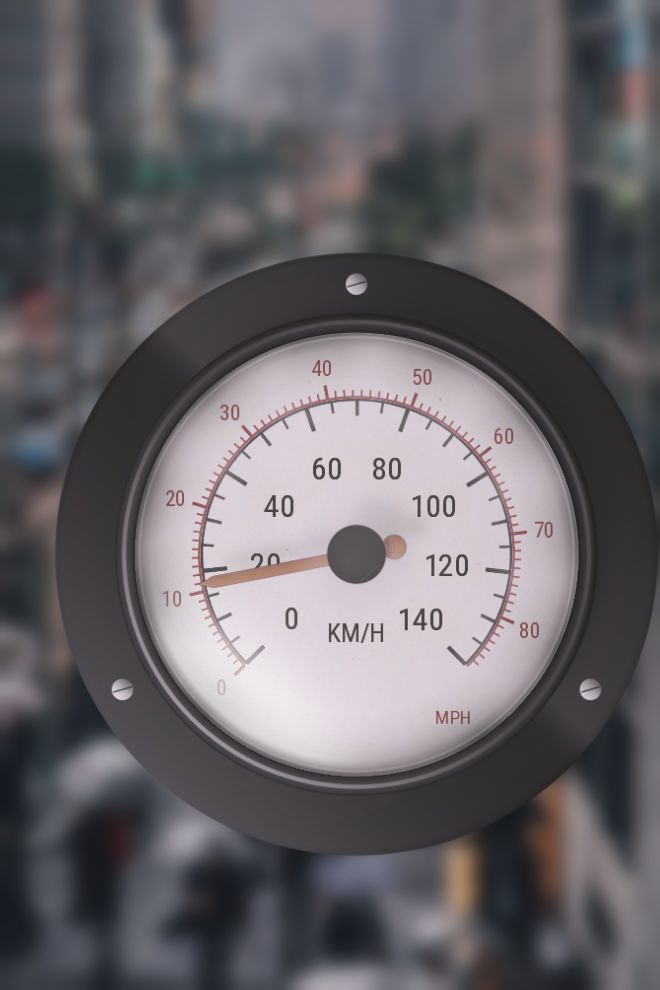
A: km/h 17.5
